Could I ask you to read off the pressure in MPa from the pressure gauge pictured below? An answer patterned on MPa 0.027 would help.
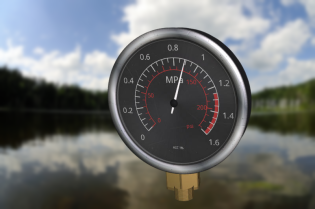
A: MPa 0.9
